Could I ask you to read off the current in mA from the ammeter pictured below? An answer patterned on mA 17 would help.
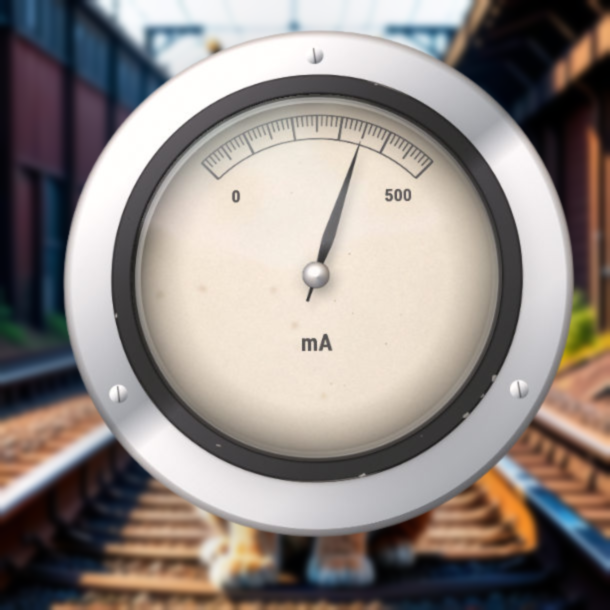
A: mA 350
